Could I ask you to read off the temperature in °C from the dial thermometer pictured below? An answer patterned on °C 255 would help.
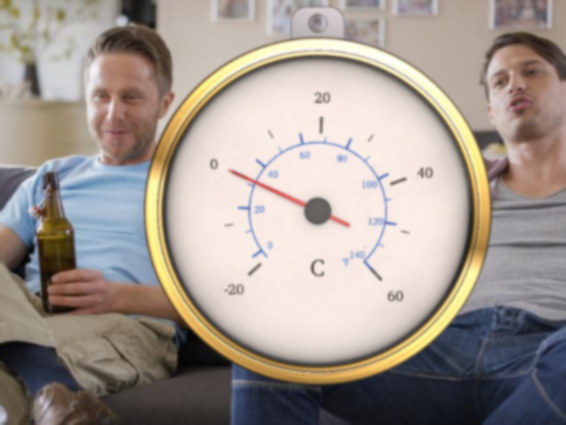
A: °C 0
